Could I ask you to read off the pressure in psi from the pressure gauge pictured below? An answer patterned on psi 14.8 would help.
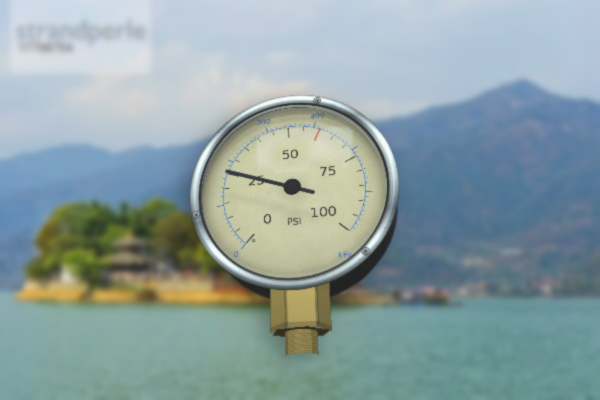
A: psi 25
